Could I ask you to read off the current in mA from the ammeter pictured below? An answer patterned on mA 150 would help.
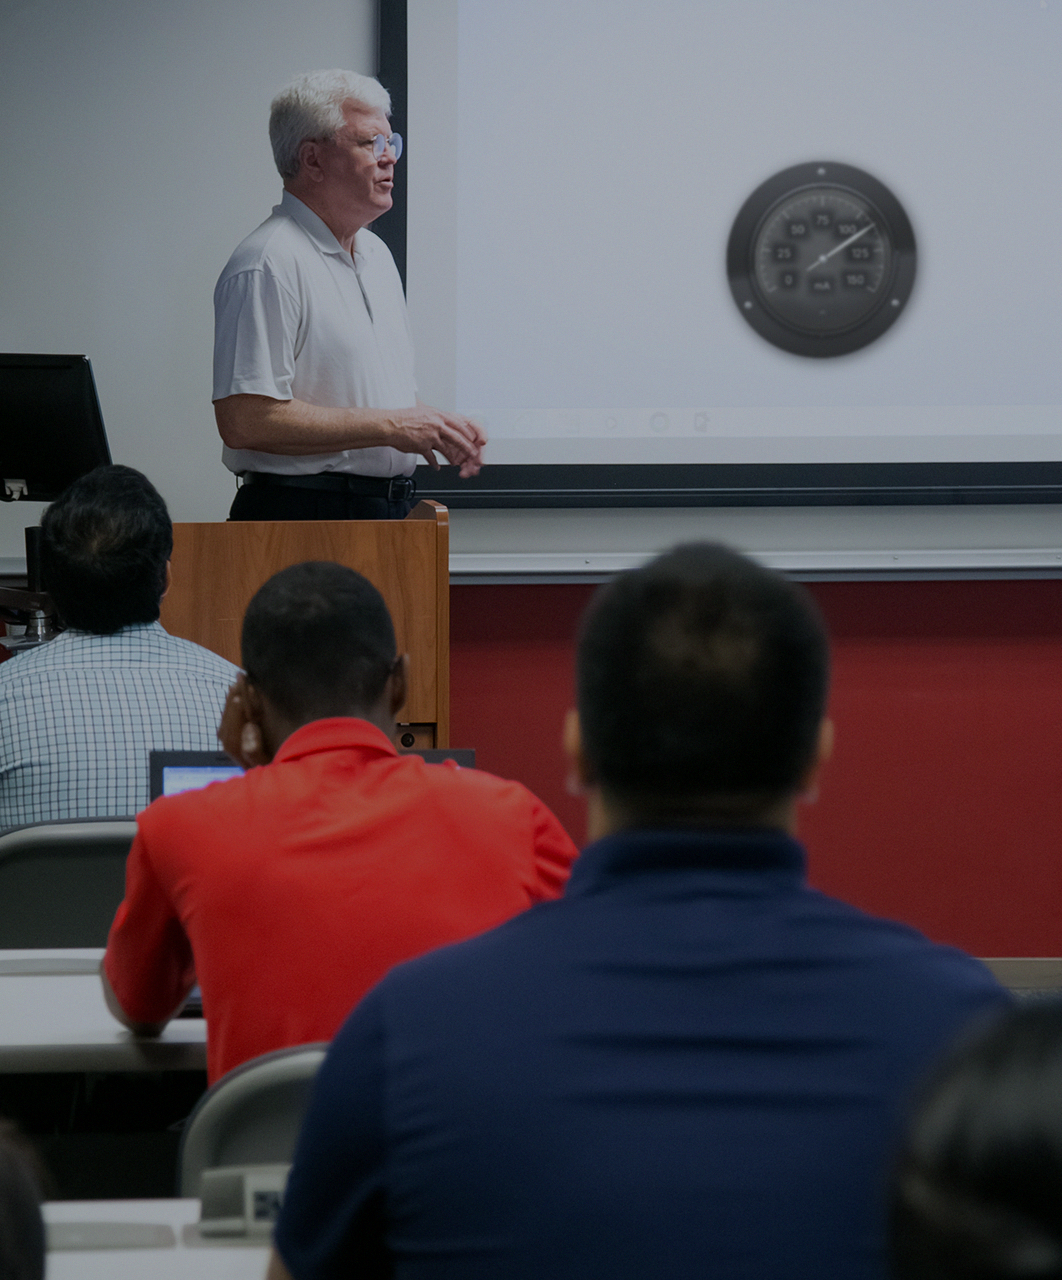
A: mA 110
